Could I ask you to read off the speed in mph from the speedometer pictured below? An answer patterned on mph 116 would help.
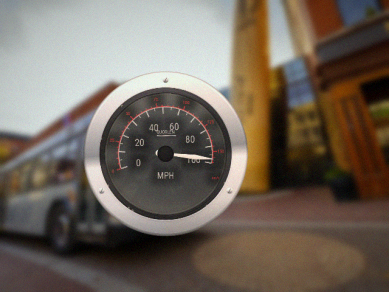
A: mph 97.5
